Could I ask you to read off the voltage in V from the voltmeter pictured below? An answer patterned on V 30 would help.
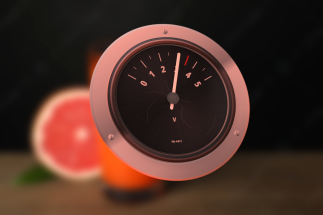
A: V 3
